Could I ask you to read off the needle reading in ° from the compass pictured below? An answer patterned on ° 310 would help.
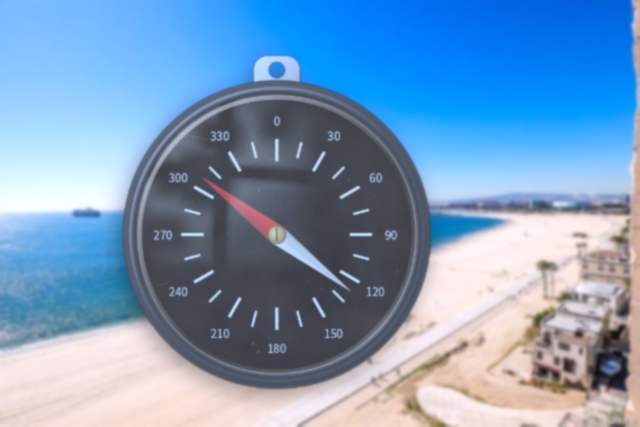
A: ° 307.5
